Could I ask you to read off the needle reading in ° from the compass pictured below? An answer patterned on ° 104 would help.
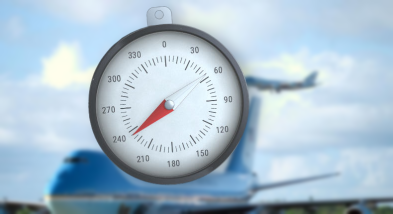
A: ° 235
